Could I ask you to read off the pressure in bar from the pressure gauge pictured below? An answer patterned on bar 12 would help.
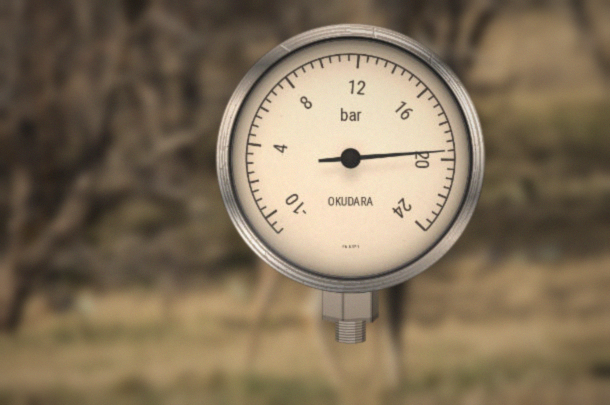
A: bar 19.5
